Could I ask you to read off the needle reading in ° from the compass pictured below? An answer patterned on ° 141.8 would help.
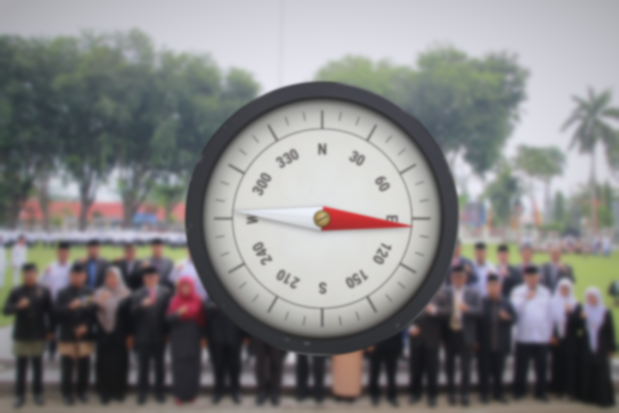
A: ° 95
